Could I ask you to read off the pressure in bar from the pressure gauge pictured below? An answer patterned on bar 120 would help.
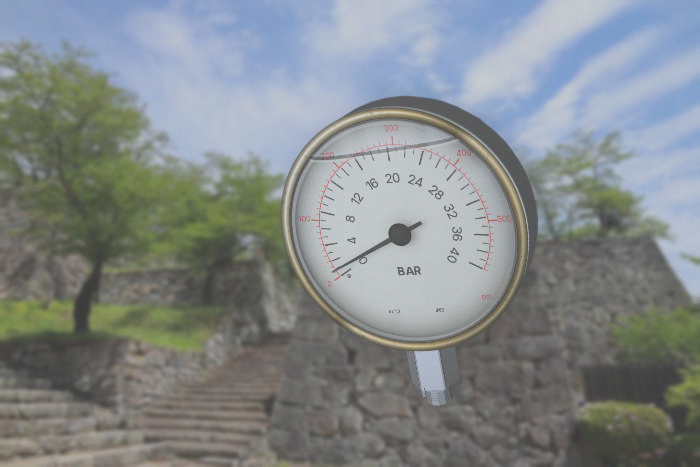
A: bar 1
